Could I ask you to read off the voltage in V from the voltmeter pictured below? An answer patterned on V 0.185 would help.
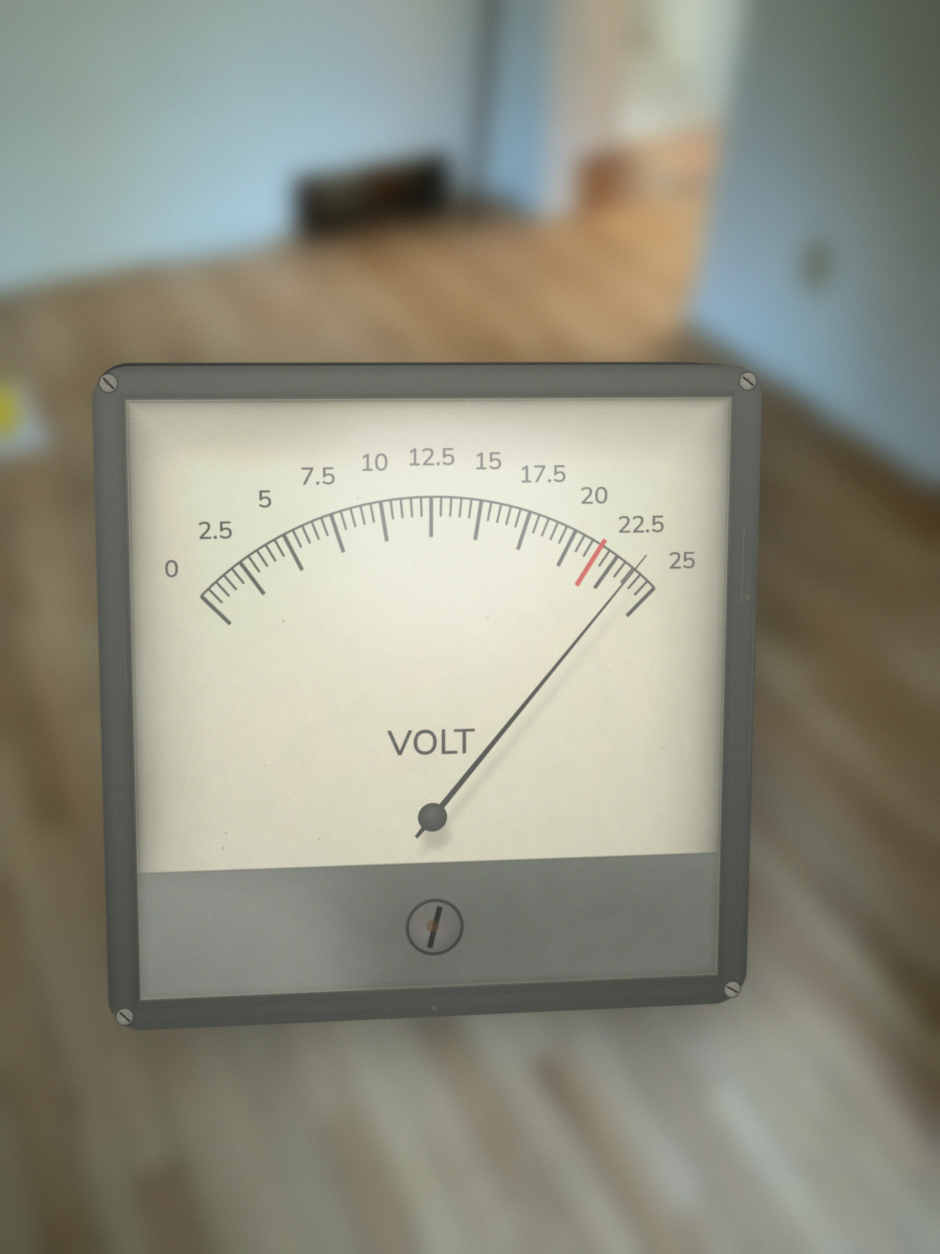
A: V 23.5
